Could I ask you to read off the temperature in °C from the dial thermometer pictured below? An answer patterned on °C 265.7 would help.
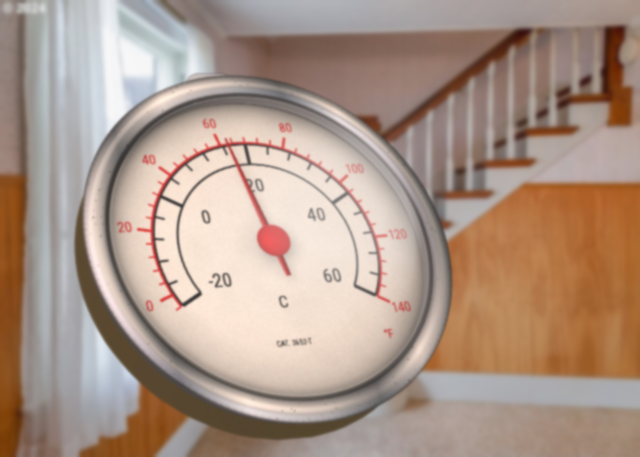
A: °C 16
